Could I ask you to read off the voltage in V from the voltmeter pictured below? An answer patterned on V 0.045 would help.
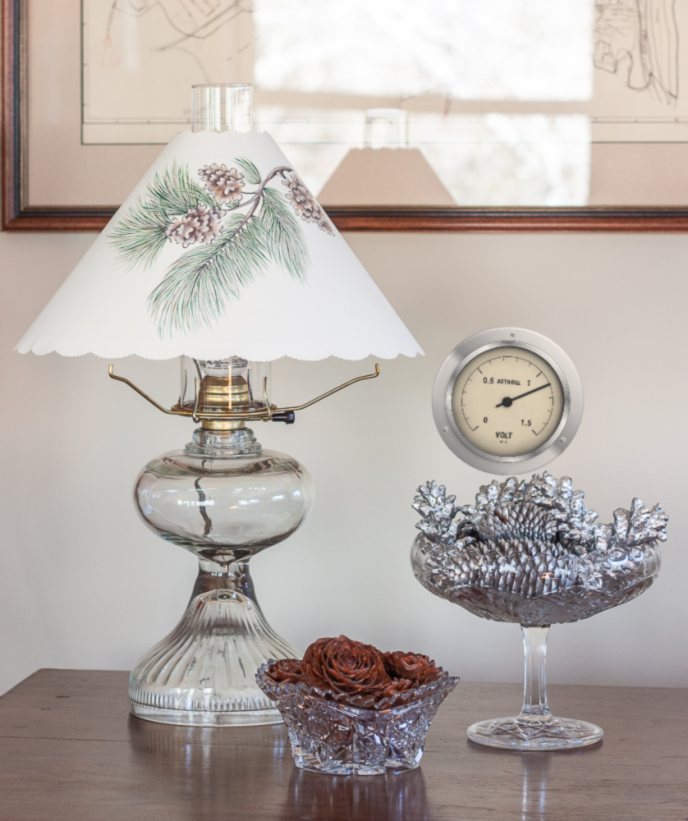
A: V 1.1
